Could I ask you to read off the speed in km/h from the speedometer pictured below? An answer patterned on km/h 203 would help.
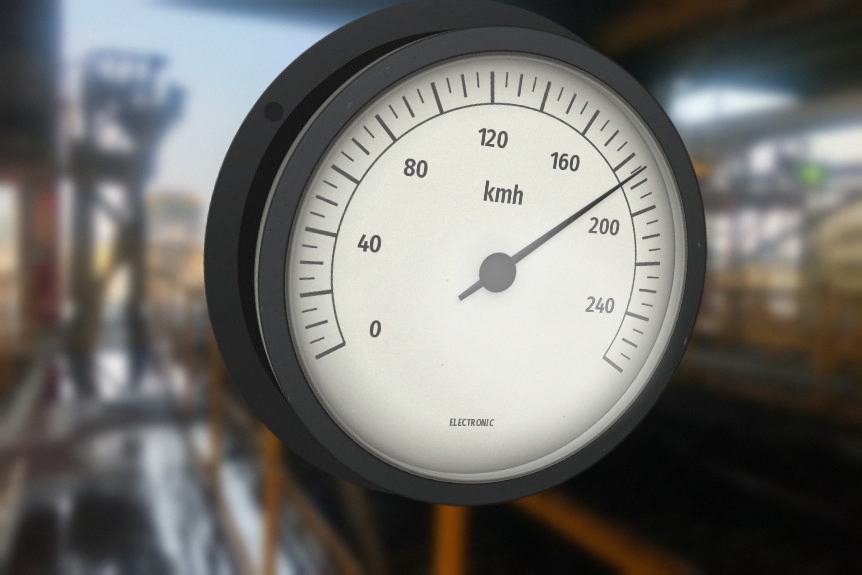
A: km/h 185
